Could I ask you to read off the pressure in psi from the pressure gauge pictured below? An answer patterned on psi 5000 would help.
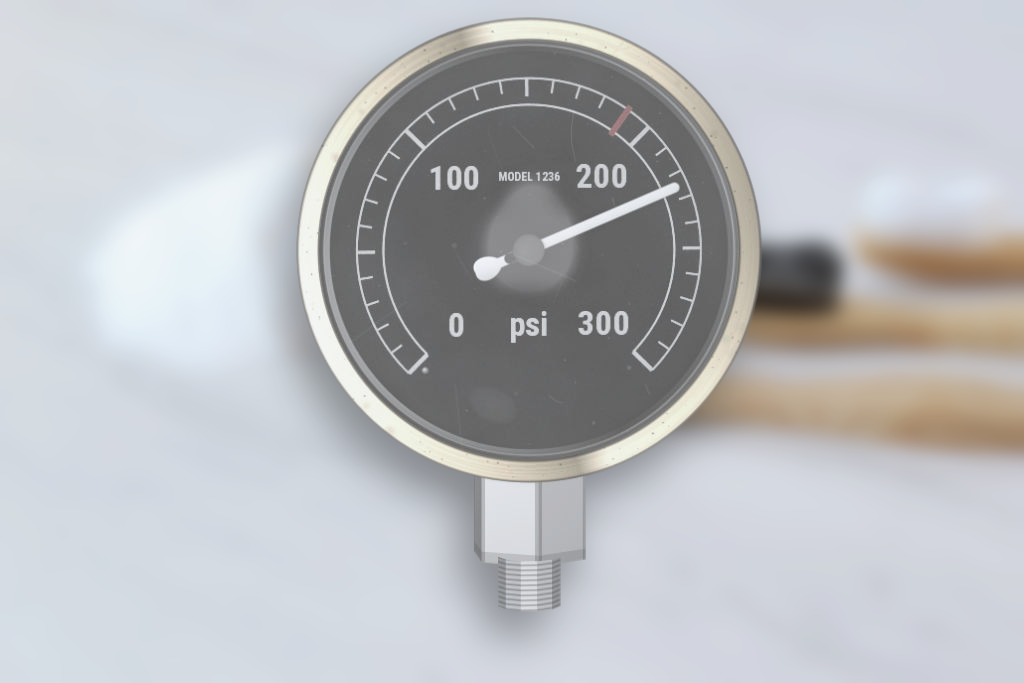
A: psi 225
